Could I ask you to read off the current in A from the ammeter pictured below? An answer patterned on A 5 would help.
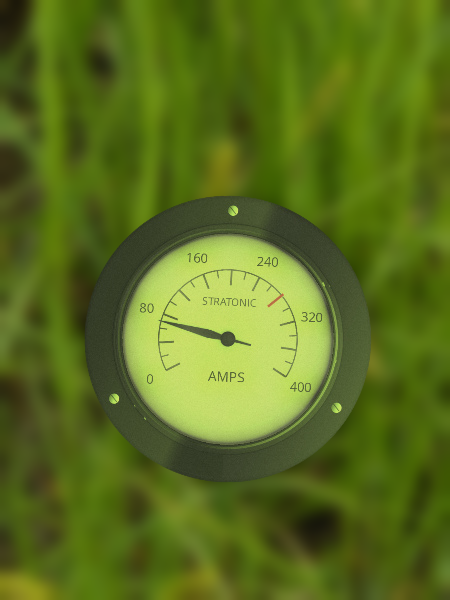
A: A 70
